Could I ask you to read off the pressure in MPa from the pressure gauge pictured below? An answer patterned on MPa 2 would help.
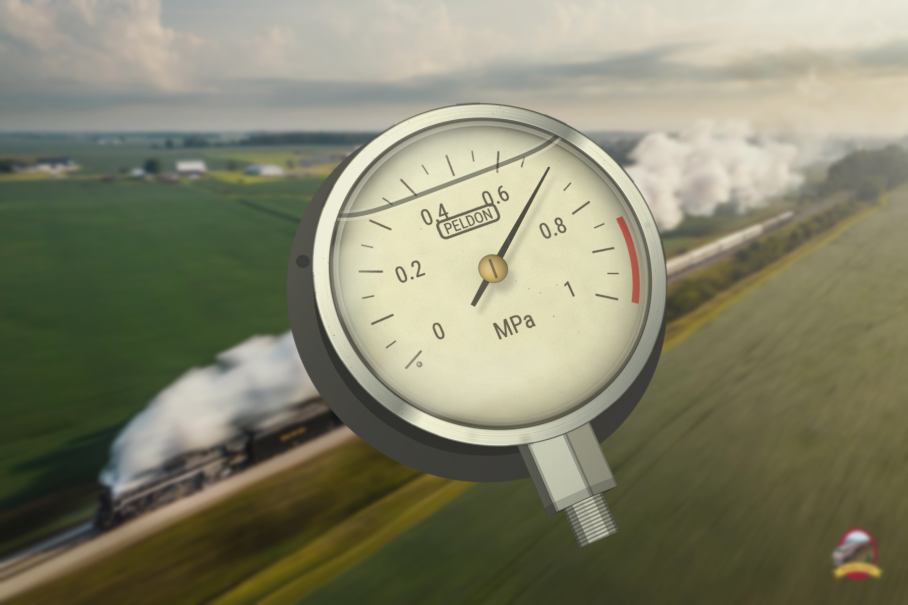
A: MPa 0.7
